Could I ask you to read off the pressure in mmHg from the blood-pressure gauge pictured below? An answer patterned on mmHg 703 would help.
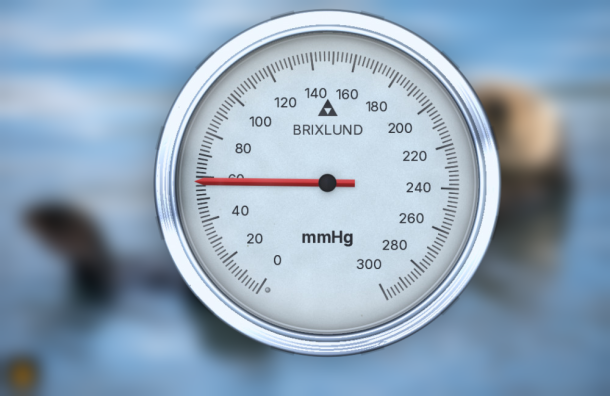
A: mmHg 58
